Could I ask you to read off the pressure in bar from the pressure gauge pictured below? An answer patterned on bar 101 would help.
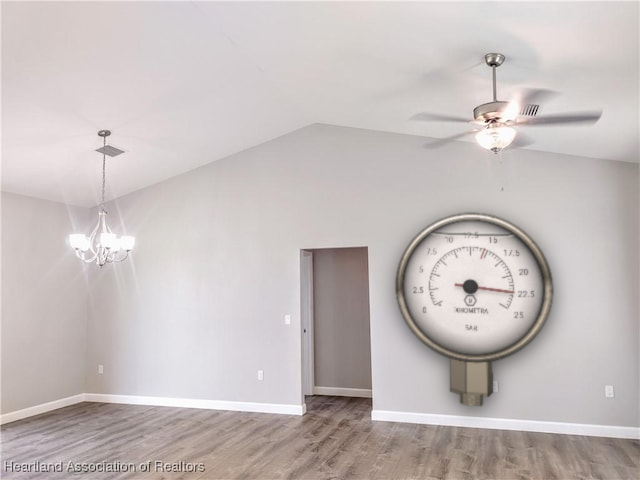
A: bar 22.5
